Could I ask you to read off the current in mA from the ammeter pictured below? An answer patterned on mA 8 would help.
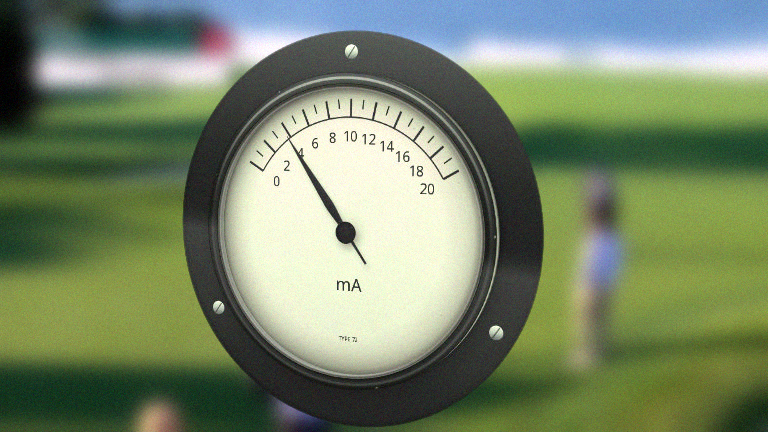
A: mA 4
